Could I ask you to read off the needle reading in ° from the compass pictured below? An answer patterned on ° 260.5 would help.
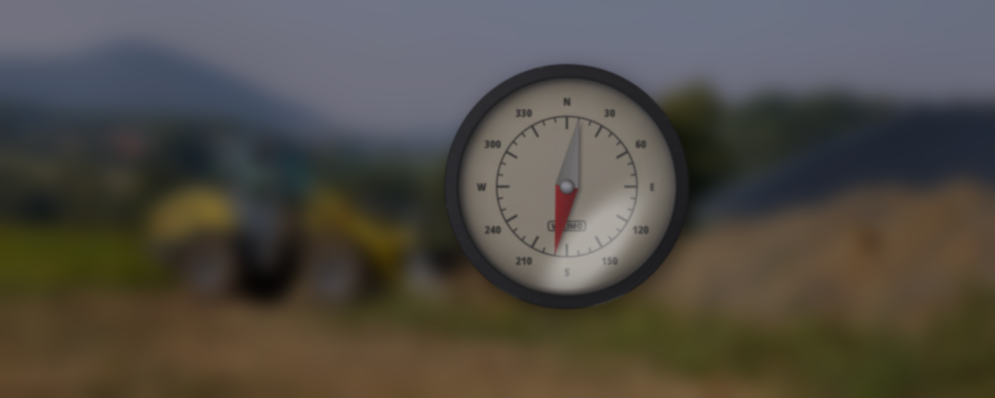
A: ° 190
